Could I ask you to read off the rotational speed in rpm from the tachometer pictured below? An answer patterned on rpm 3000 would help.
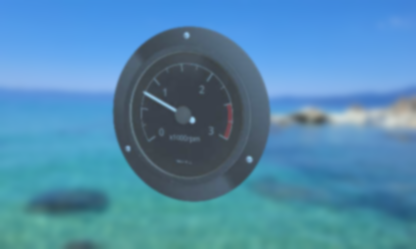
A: rpm 750
